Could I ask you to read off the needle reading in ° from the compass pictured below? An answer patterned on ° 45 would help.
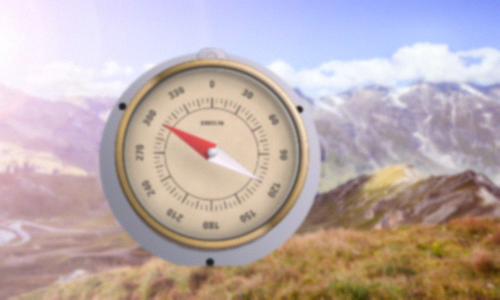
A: ° 300
